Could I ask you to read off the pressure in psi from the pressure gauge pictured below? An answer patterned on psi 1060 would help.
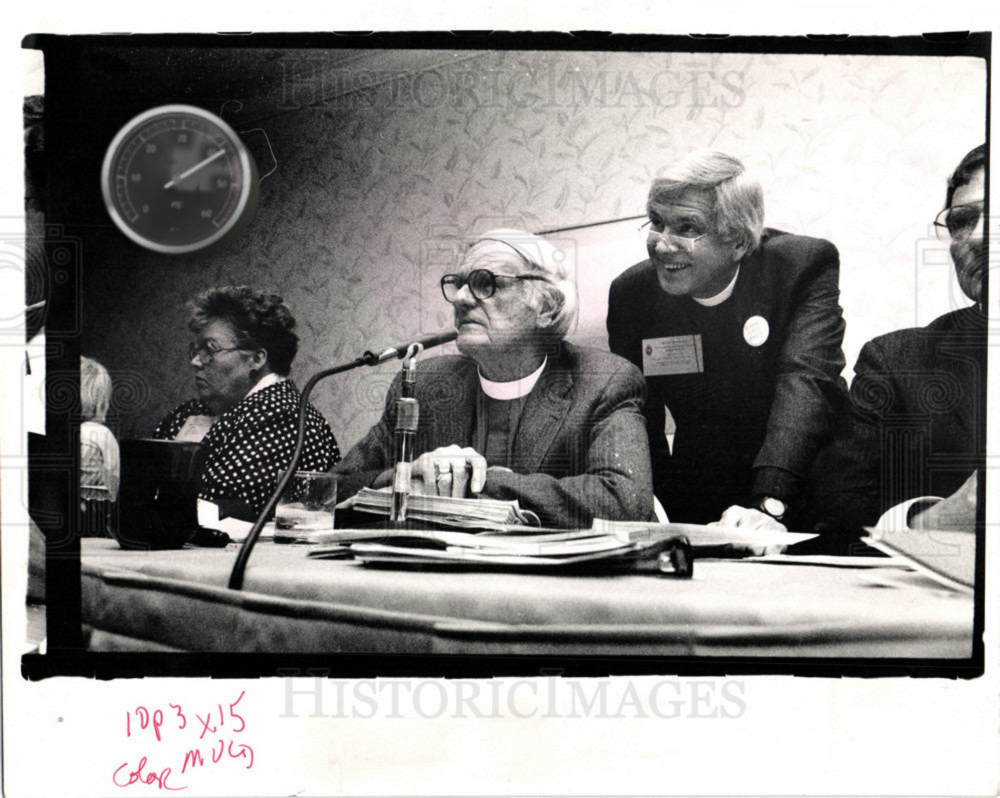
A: psi 42
